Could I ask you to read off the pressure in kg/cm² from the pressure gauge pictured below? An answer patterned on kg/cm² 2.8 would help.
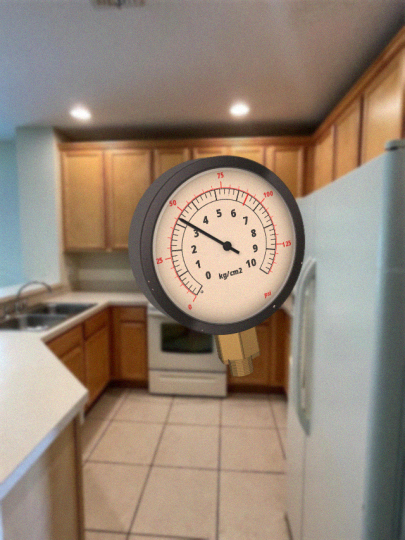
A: kg/cm² 3.2
